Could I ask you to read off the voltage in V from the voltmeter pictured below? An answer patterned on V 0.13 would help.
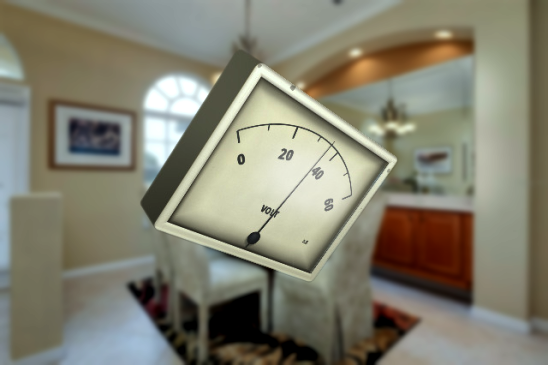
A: V 35
